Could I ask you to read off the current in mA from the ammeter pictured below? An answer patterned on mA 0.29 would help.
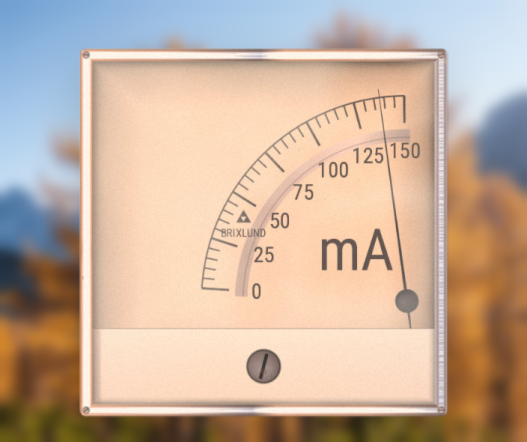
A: mA 137.5
